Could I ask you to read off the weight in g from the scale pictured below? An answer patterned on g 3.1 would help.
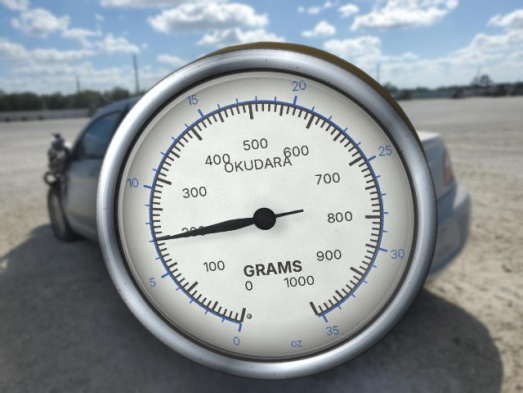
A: g 200
